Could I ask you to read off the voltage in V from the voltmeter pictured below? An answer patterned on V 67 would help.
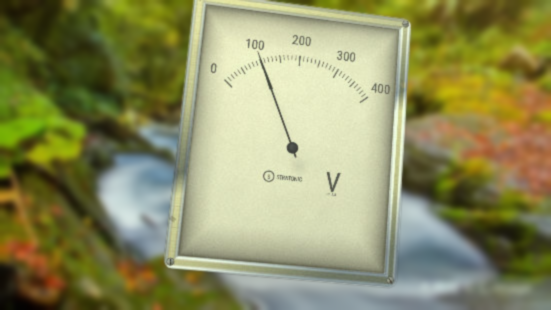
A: V 100
